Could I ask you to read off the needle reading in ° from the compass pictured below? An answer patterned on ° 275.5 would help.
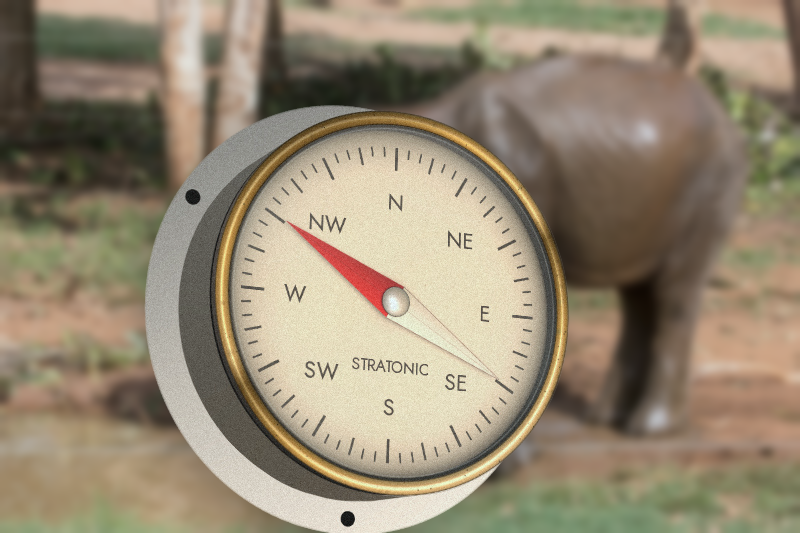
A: ° 300
